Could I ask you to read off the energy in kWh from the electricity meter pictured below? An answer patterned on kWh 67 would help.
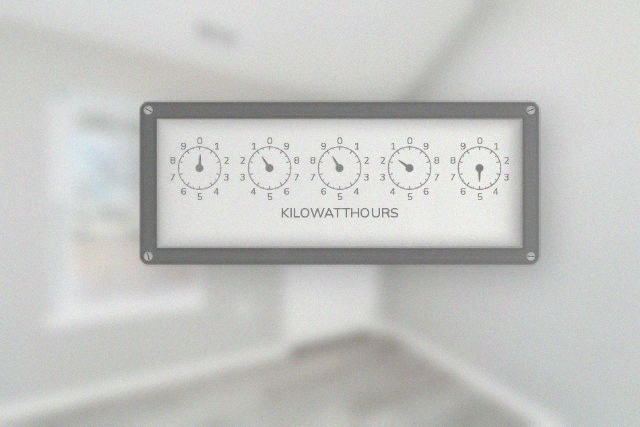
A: kWh 915
